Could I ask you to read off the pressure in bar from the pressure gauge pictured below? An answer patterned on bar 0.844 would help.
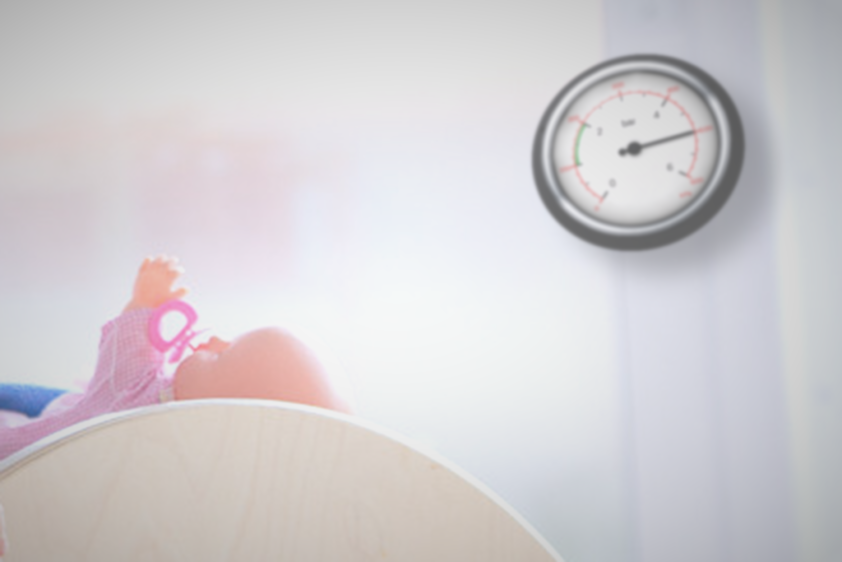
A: bar 5
